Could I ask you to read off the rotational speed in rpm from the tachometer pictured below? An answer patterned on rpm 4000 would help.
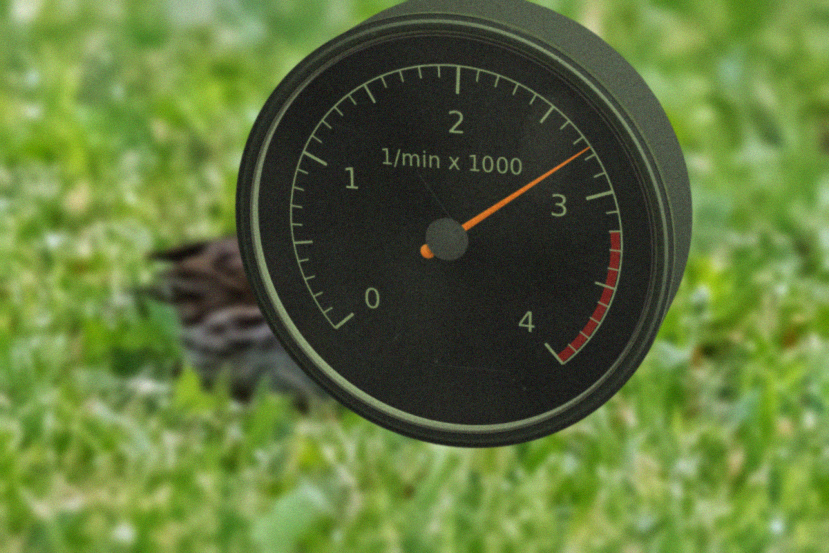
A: rpm 2750
